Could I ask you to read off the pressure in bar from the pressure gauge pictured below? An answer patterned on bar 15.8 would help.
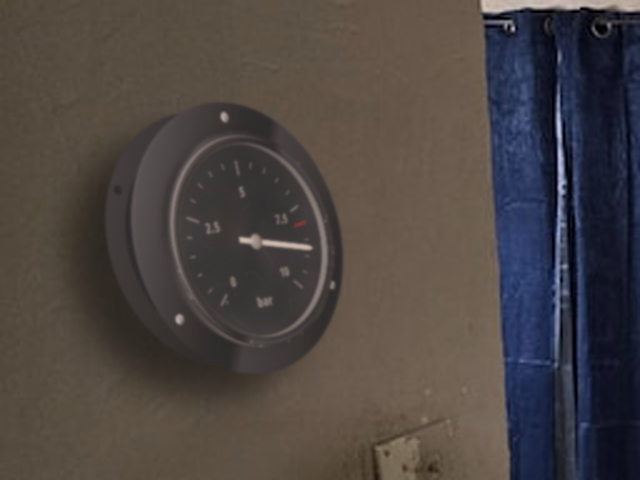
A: bar 8.75
